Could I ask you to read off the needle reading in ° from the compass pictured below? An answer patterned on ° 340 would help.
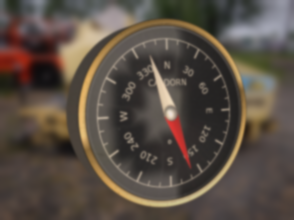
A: ° 160
